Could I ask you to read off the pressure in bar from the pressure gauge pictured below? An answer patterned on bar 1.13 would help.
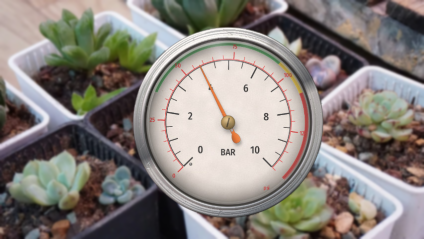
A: bar 4
